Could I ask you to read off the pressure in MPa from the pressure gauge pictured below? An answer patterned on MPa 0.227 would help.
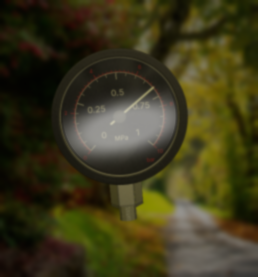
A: MPa 0.7
